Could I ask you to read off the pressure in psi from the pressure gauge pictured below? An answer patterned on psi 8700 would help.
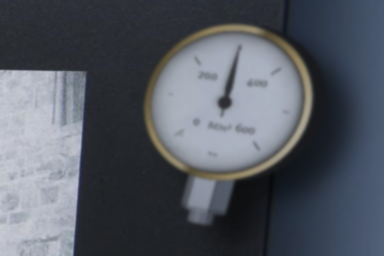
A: psi 300
